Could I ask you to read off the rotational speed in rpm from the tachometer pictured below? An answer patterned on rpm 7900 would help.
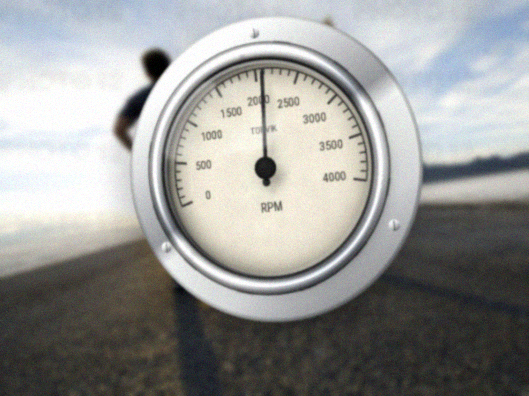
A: rpm 2100
